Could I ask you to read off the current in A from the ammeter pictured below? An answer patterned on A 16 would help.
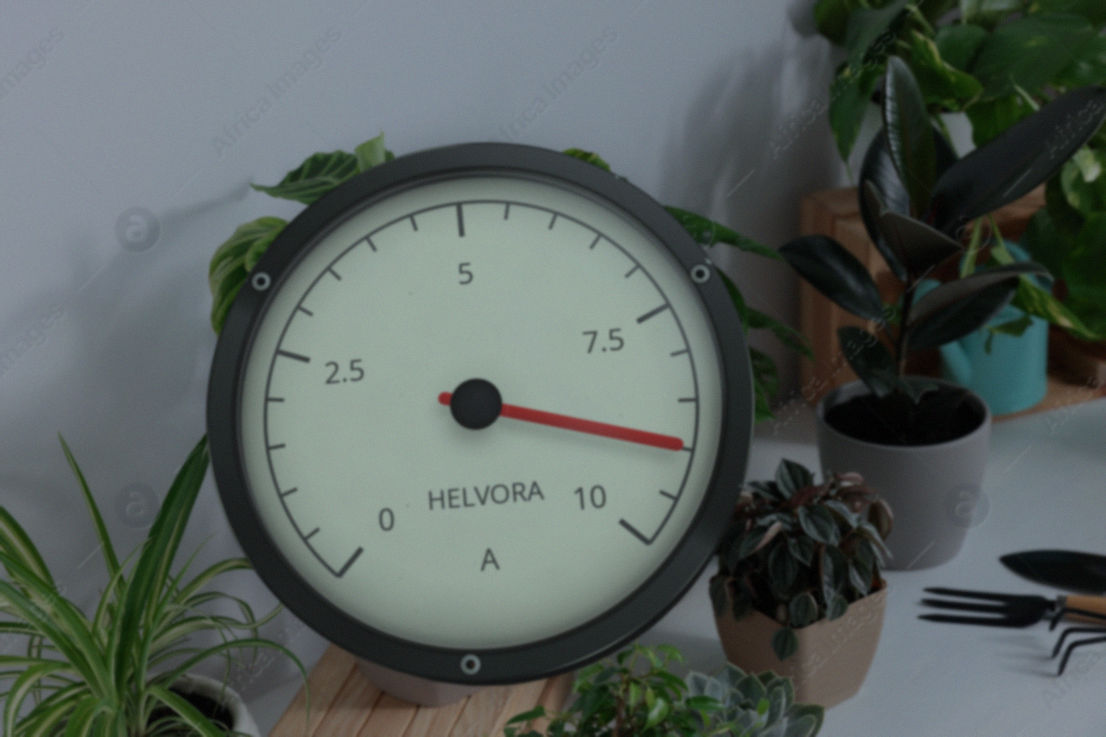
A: A 9
